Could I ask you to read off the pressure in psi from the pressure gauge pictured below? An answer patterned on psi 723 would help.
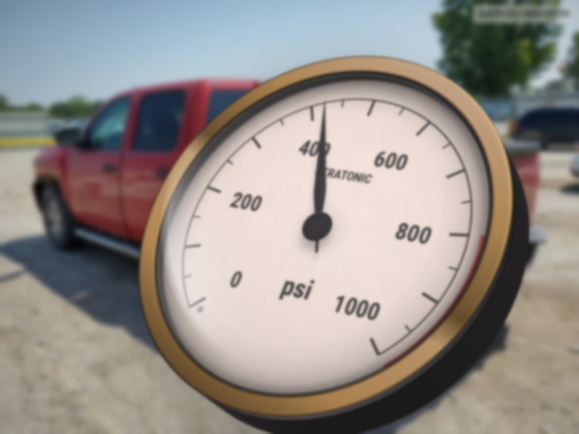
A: psi 425
